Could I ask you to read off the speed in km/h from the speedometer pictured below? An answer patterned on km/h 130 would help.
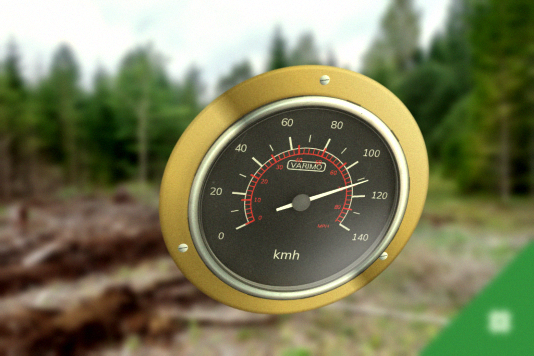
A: km/h 110
